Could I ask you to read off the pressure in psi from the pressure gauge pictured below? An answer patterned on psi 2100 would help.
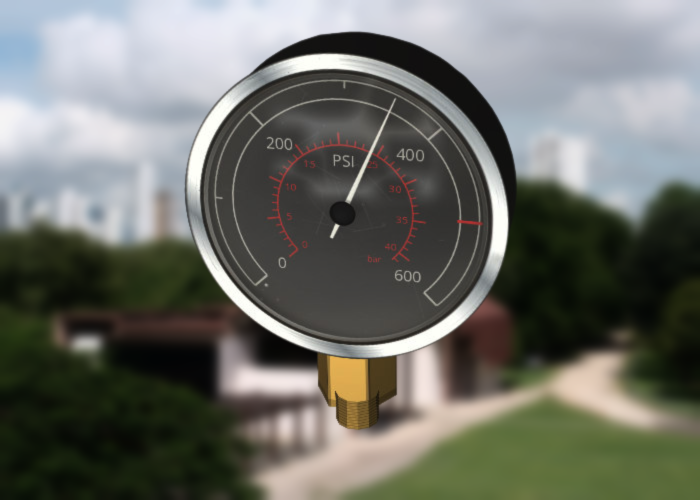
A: psi 350
